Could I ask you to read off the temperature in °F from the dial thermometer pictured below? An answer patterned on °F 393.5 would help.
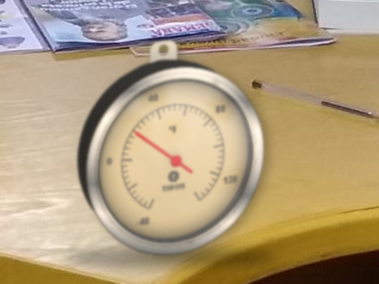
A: °F 20
